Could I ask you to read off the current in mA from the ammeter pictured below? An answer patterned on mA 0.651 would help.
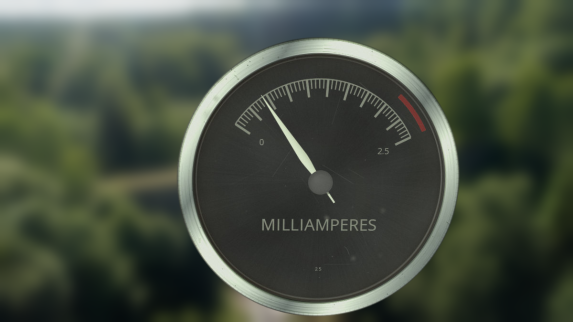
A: mA 0.45
